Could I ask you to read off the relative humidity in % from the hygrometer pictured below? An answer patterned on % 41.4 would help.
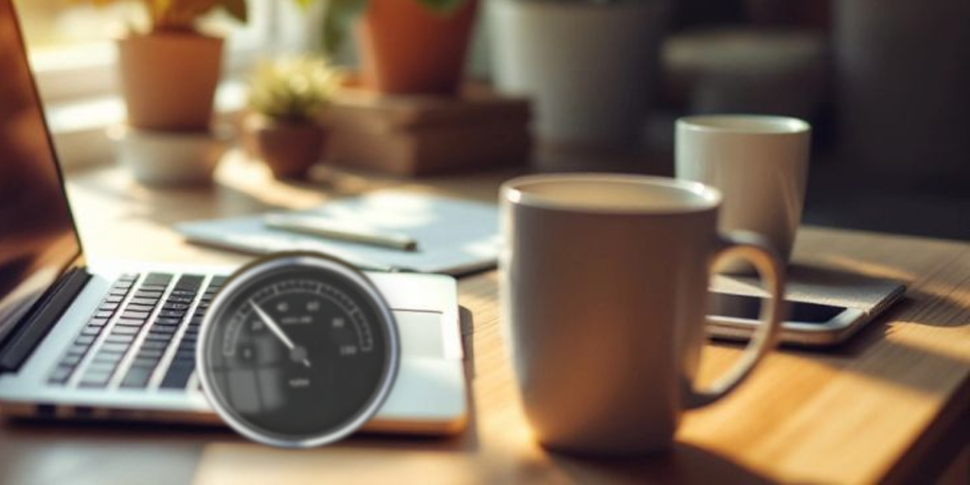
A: % 28
